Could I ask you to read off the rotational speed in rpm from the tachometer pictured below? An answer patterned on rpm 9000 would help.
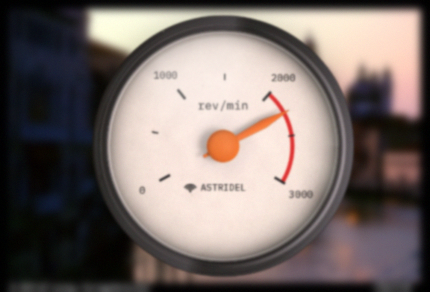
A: rpm 2250
